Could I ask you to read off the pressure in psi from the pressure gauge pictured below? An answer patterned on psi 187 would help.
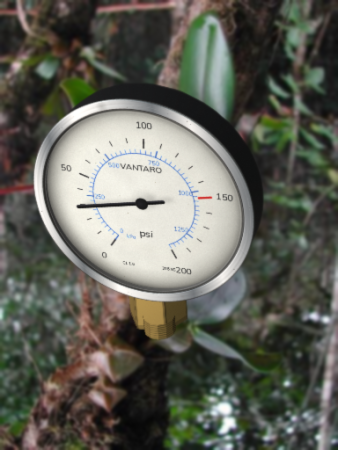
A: psi 30
